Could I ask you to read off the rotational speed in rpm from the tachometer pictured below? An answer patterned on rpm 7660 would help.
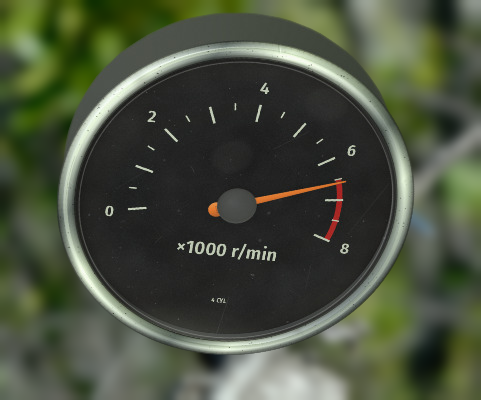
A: rpm 6500
